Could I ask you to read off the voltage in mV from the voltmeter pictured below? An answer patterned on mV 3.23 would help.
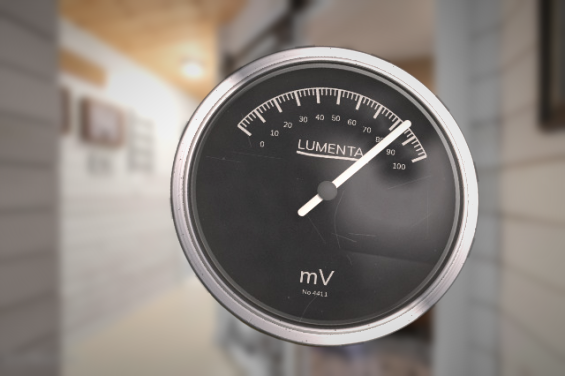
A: mV 84
